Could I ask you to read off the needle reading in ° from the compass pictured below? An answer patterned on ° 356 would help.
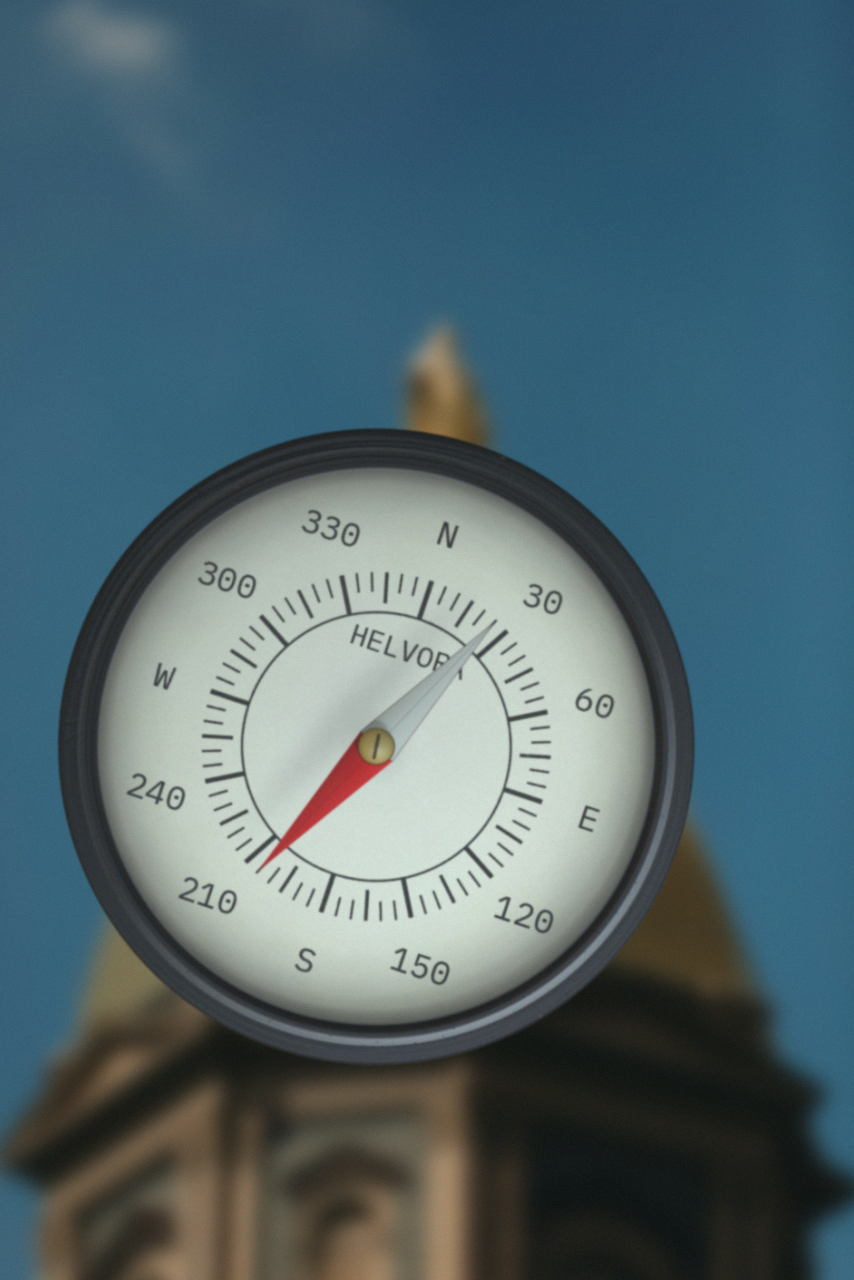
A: ° 205
